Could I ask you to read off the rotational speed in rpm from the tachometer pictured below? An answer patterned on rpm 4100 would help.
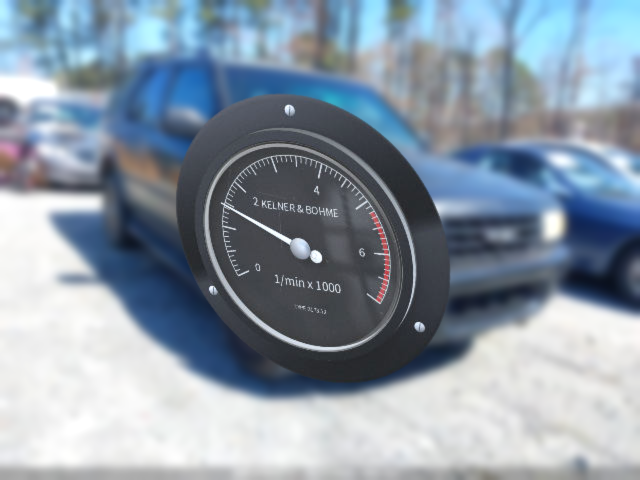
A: rpm 1500
